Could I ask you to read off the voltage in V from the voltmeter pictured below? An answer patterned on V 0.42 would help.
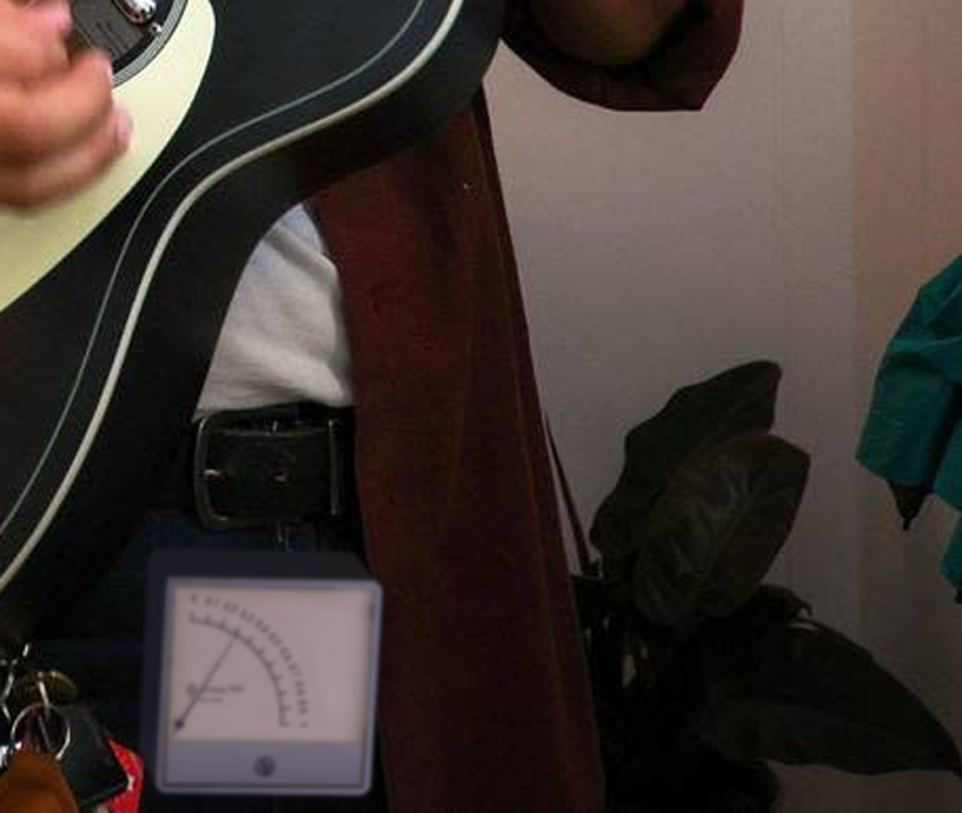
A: V 0.3
